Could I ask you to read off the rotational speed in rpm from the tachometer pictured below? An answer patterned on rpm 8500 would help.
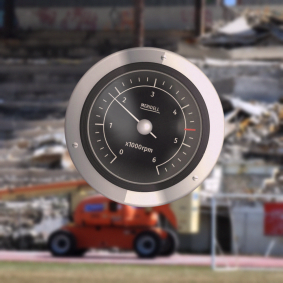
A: rpm 1800
